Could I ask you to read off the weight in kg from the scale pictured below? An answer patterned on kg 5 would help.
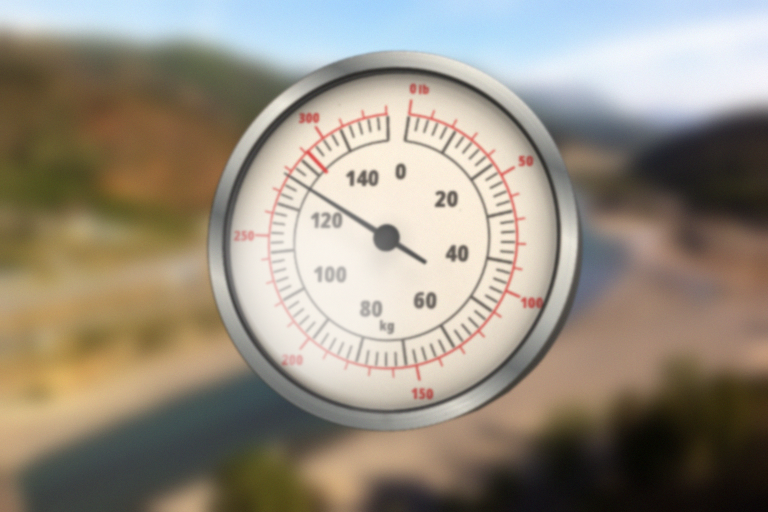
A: kg 126
